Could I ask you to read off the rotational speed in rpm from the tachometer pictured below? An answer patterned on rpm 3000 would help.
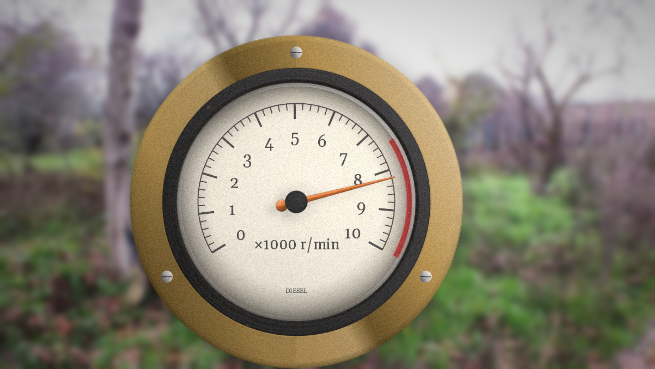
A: rpm 8200
